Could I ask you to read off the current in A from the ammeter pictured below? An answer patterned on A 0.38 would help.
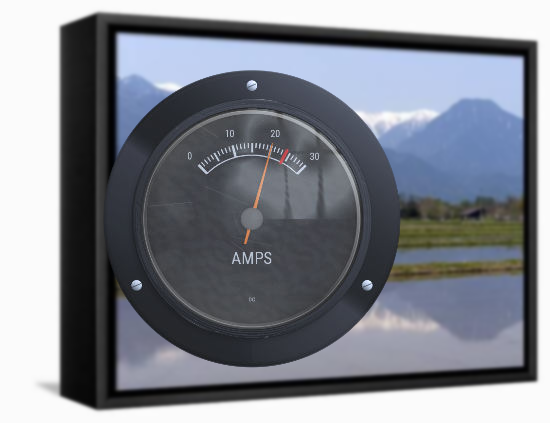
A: A 20
